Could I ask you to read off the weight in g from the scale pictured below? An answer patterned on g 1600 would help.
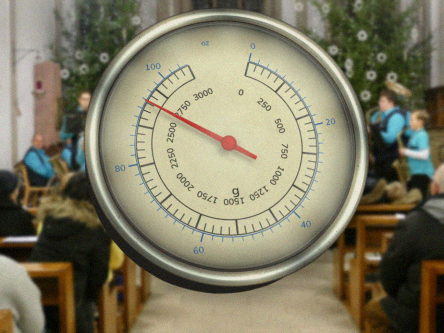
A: g 2650
